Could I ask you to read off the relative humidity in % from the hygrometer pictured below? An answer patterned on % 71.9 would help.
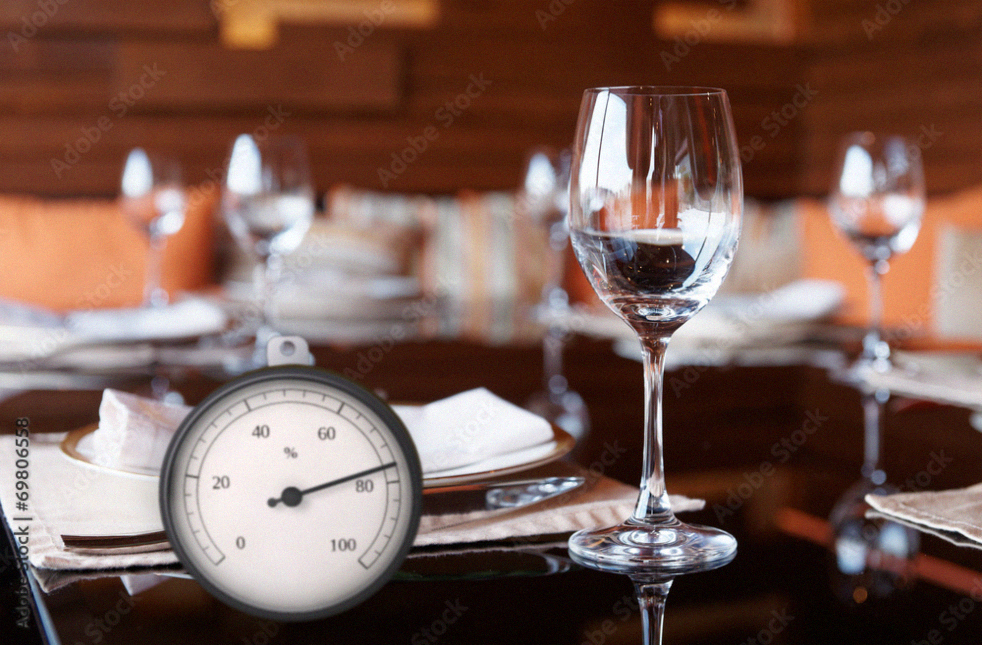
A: % 76
